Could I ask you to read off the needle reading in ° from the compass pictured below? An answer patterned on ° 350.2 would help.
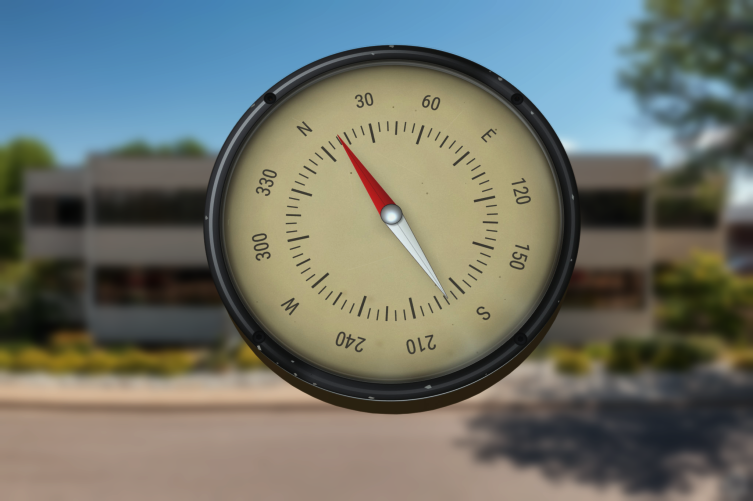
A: ° 10
